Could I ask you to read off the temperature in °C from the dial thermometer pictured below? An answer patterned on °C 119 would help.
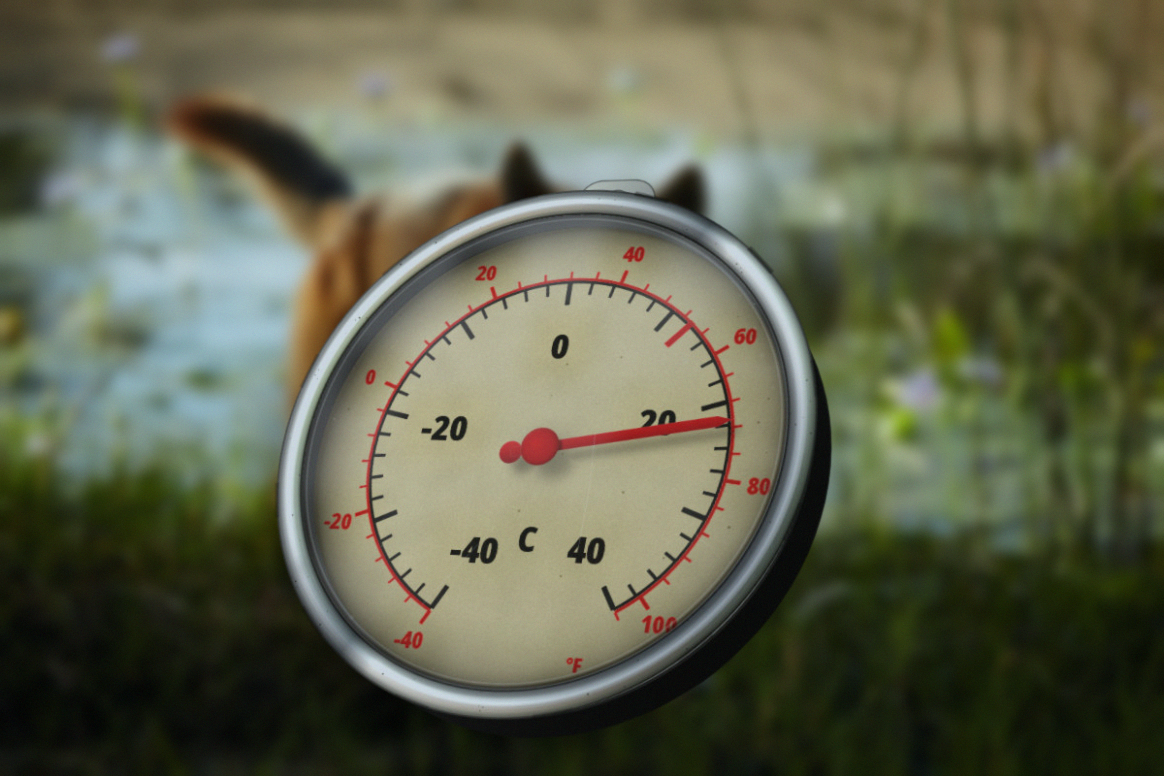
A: °C 22
